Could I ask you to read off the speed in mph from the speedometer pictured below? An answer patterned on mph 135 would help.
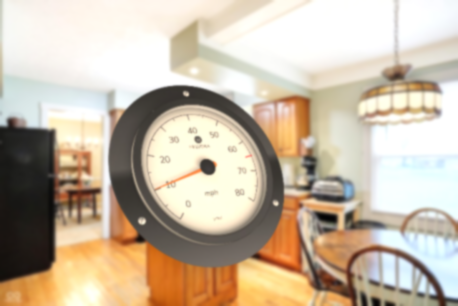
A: mph 10
